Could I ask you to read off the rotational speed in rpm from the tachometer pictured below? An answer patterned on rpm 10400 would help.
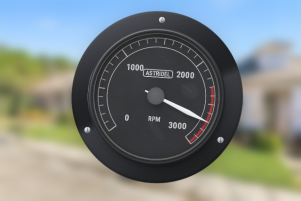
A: rpm 2700
